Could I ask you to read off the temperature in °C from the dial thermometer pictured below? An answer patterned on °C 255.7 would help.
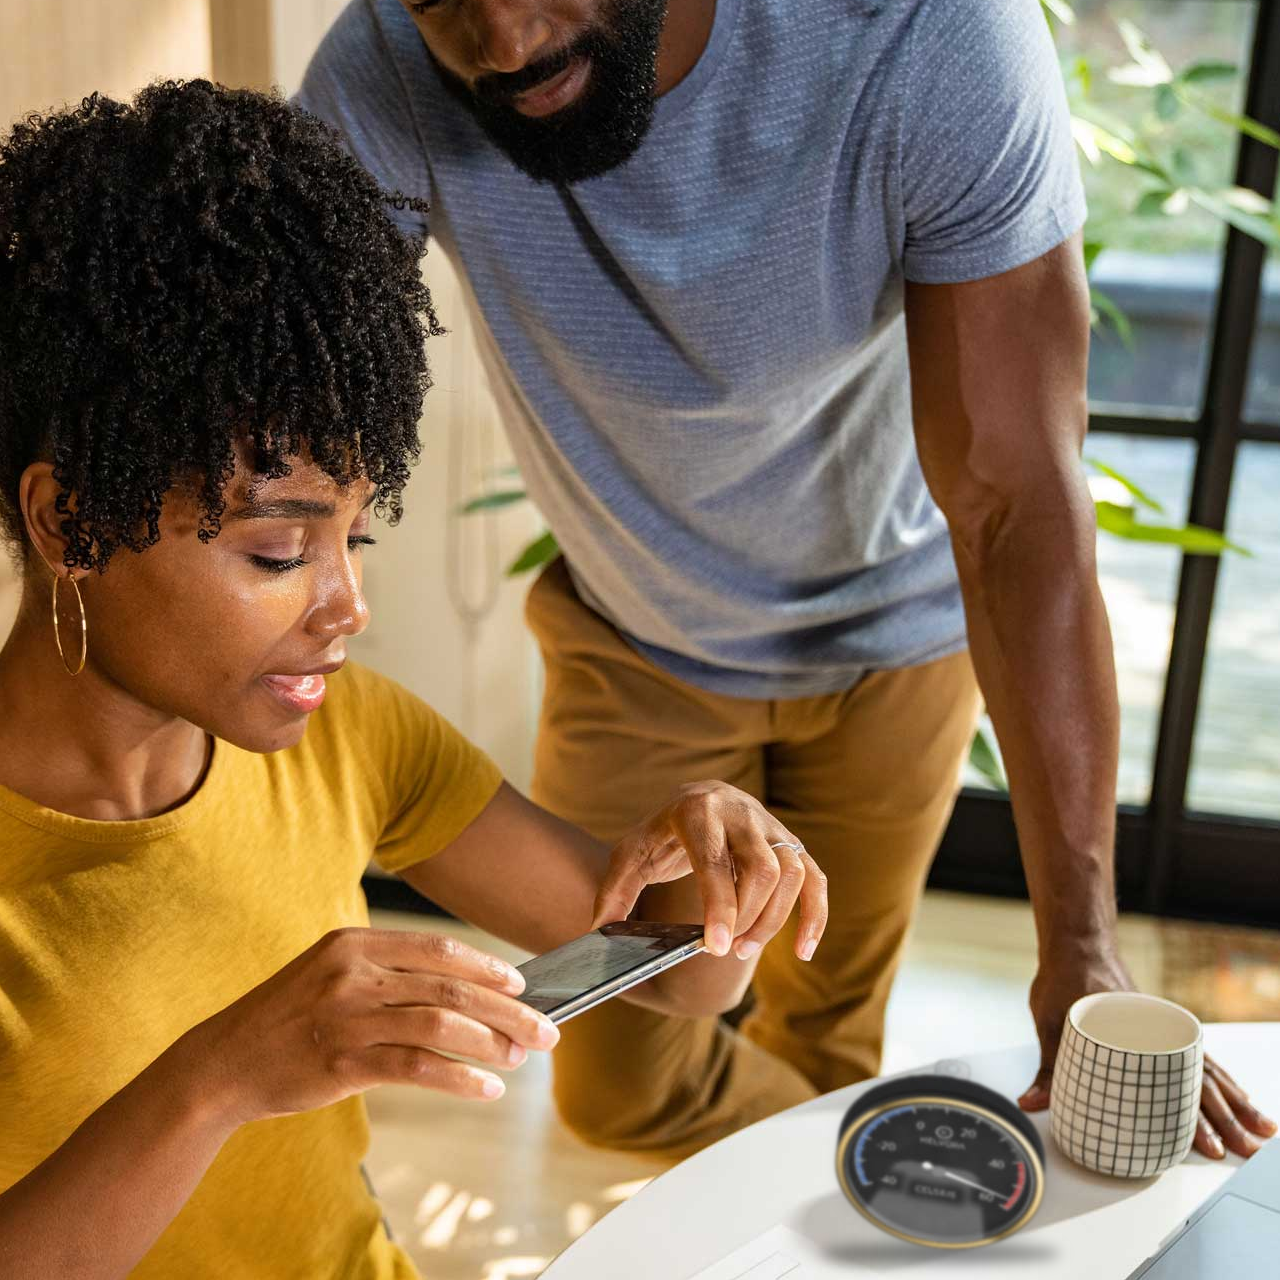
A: °C 55
